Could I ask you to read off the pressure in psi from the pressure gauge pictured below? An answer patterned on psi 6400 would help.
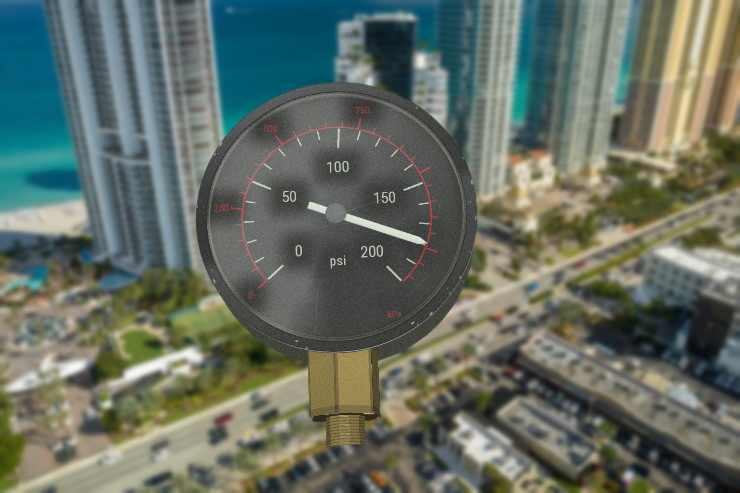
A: psi 180
